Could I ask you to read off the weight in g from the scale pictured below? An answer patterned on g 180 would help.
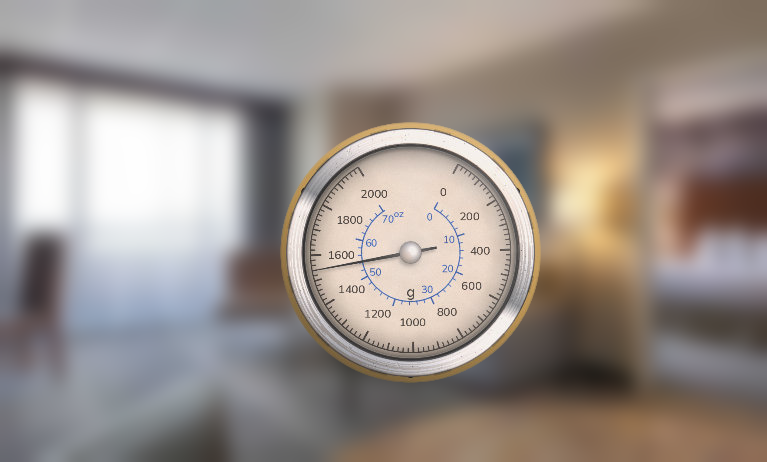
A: g 1540
